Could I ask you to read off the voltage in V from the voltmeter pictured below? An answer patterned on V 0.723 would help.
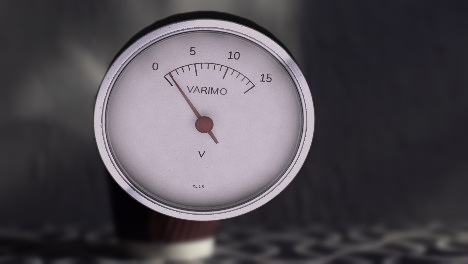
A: V 1
